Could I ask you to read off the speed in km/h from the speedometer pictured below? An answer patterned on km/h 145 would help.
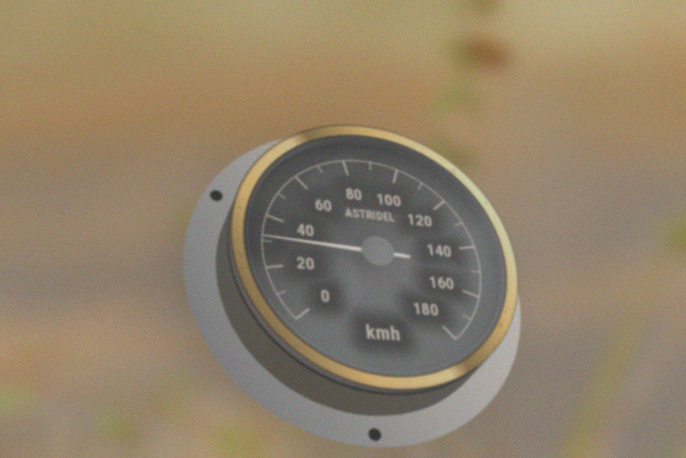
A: km/h 30
